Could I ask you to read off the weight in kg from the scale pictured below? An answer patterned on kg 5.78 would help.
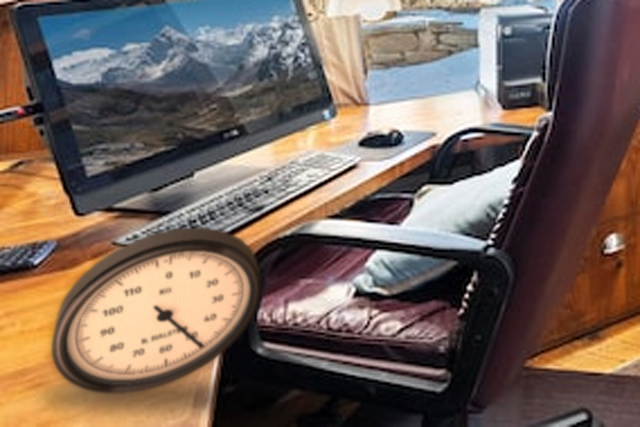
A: kg 50
